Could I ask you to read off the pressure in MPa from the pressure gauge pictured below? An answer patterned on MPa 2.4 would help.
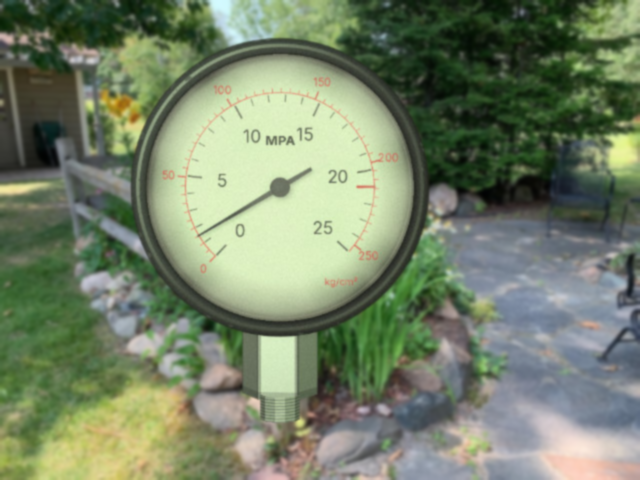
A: MPa 1.5
